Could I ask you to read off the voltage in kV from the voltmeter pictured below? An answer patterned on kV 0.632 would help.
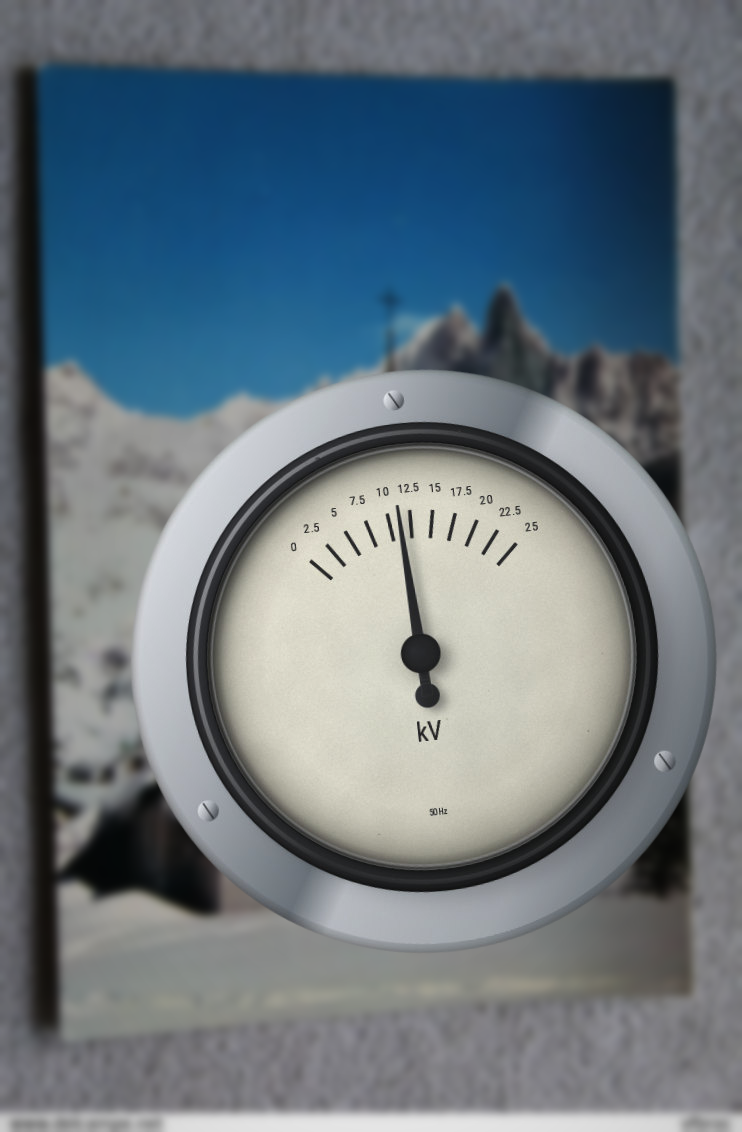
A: kV 11.25
